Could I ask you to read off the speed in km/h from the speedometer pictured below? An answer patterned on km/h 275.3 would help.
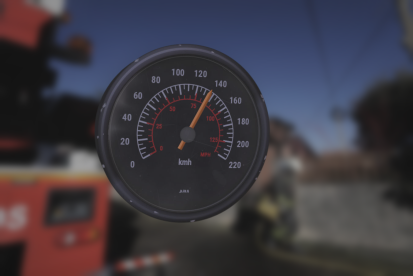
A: km/h 135
